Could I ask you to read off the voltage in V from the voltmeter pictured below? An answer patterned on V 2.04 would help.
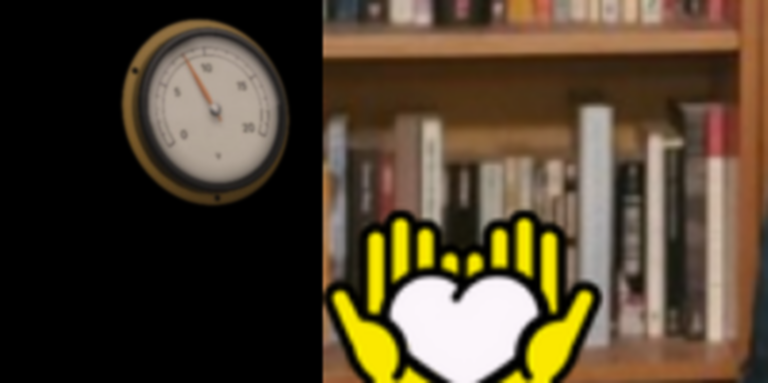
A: V 8
